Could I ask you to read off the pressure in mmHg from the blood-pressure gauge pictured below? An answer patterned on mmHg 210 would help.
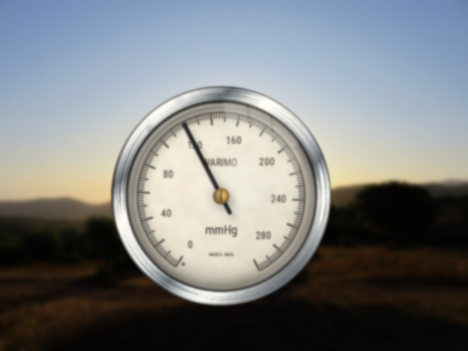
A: mmHg 120
